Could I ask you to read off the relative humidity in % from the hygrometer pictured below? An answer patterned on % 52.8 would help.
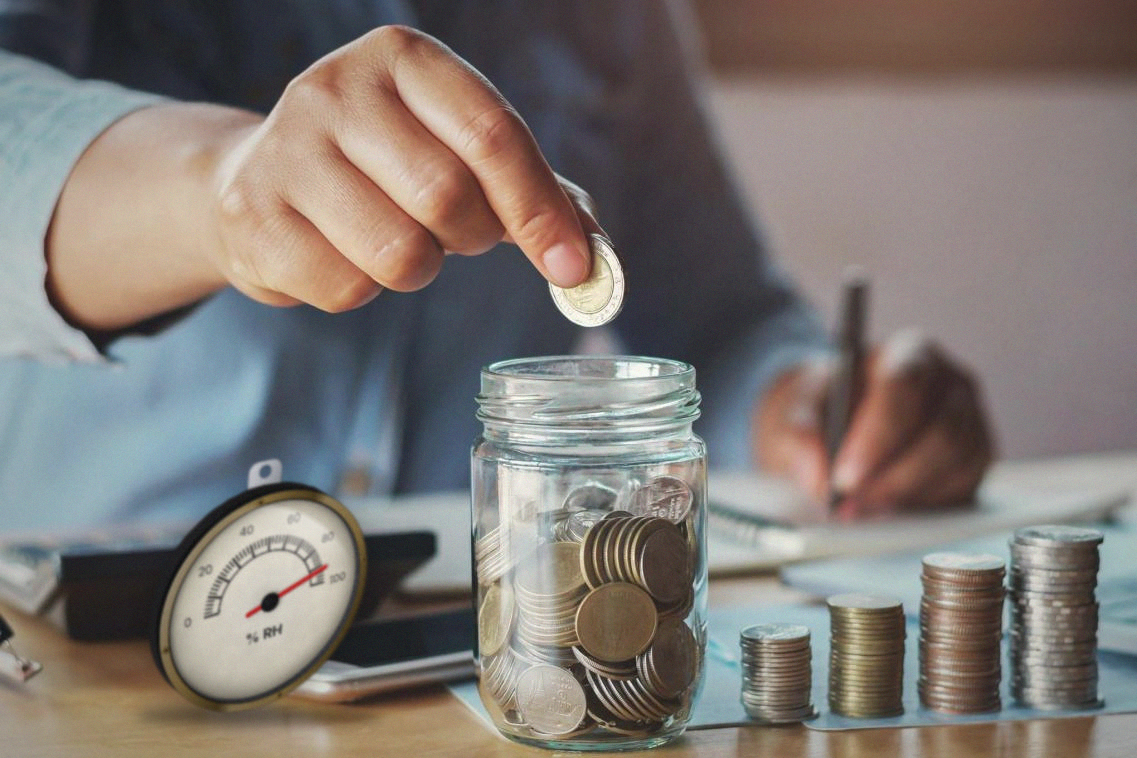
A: % 90
